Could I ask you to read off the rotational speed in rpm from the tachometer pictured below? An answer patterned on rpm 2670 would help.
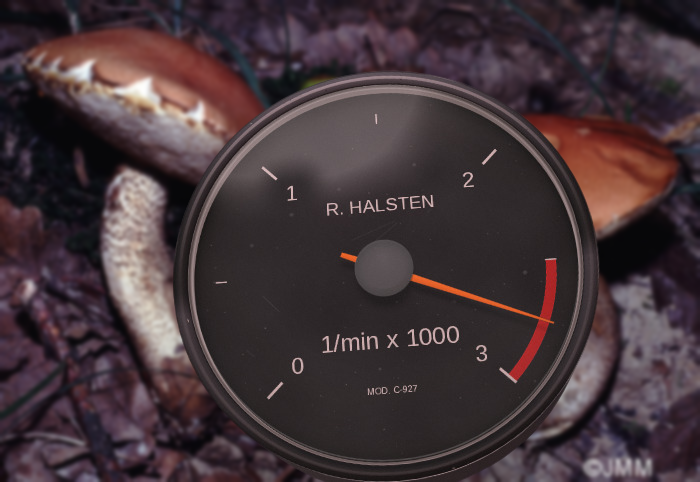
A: rpm 2750
